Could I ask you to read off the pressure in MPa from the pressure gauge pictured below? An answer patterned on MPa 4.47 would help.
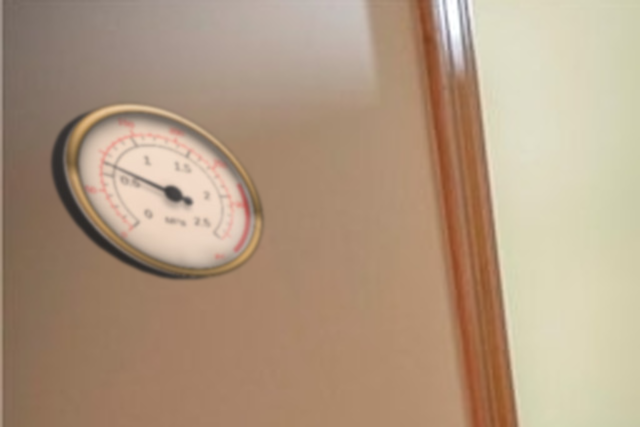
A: MPa 0.6
